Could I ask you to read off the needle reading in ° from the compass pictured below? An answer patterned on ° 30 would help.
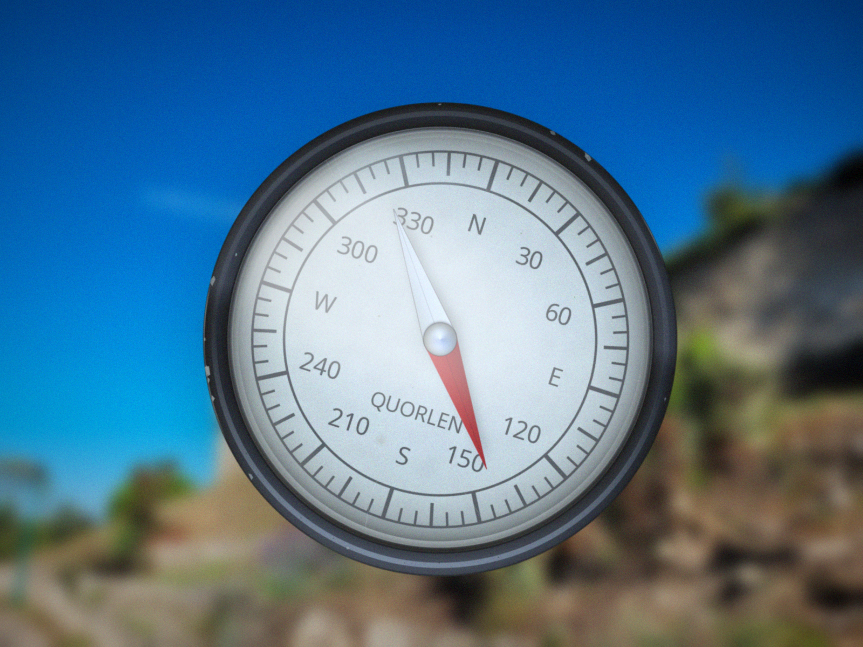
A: ° 142.5
